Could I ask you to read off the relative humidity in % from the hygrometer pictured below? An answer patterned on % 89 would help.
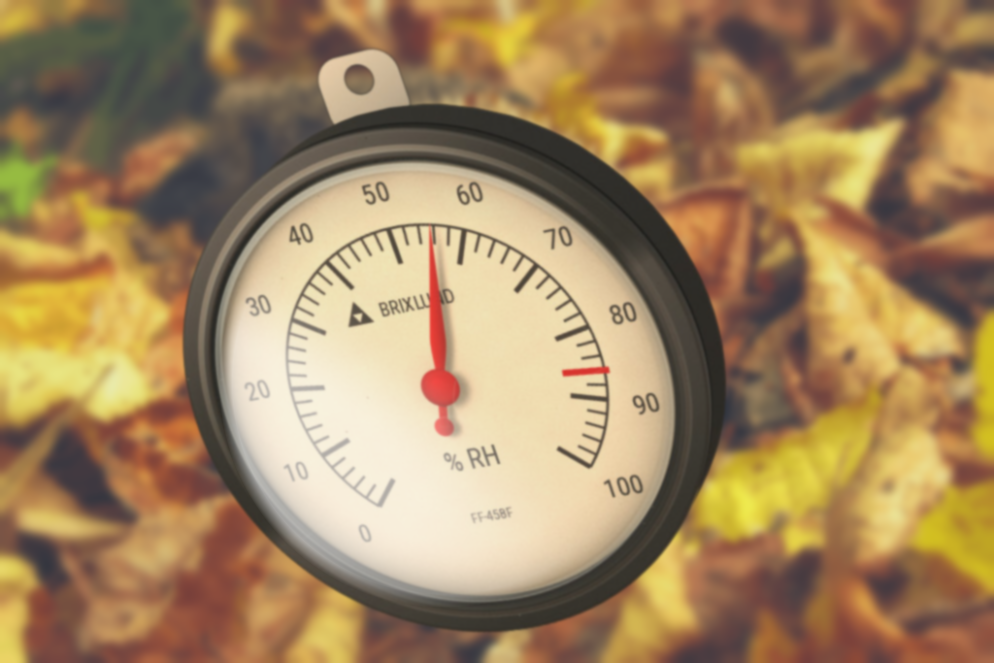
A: % 56
